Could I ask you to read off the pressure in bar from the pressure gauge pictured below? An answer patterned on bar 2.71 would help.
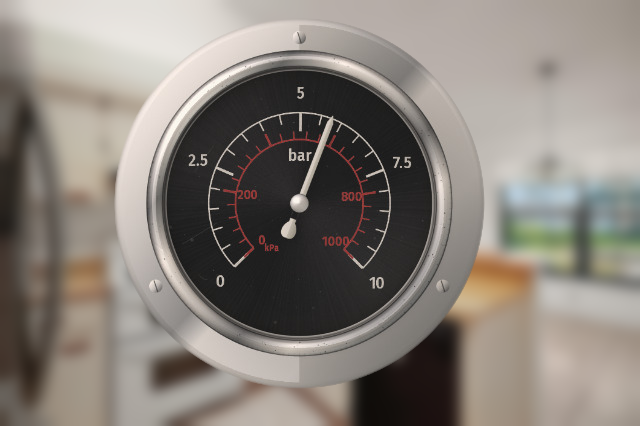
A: bar 5.75
